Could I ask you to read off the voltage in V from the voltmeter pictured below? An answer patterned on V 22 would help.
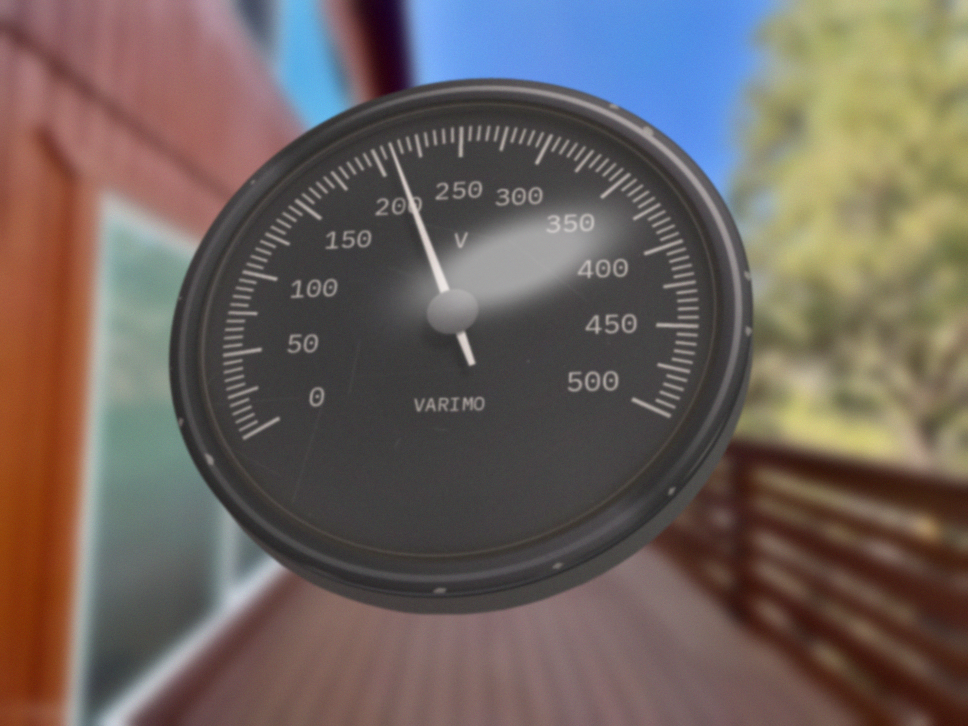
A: V 210
